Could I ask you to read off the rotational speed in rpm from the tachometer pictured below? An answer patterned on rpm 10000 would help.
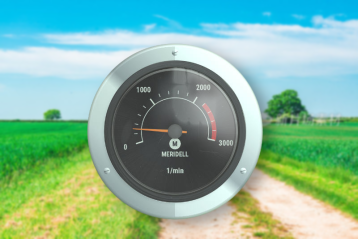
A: rpm 300
